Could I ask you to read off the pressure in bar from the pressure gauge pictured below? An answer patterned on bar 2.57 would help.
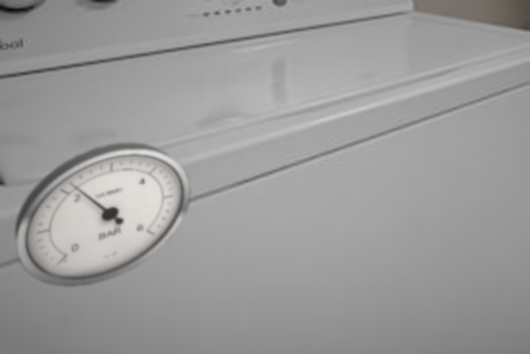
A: bar 2.2
